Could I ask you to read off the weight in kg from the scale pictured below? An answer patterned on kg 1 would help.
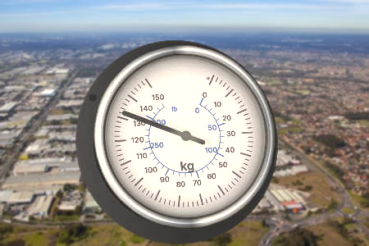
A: kg 132
